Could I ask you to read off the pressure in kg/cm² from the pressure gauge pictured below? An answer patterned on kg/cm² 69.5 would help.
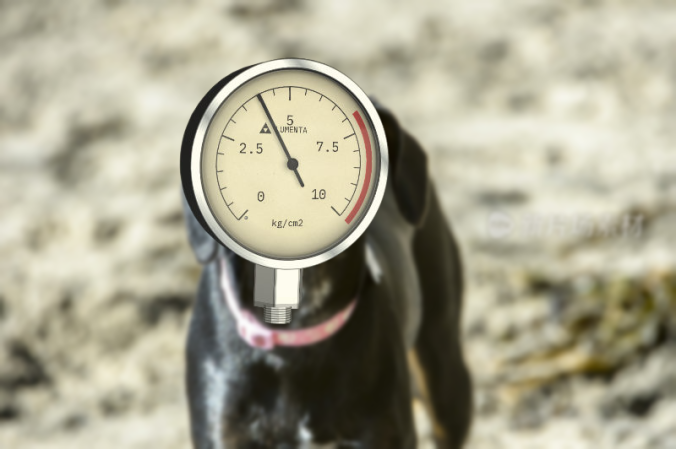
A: kg/cm² 4
